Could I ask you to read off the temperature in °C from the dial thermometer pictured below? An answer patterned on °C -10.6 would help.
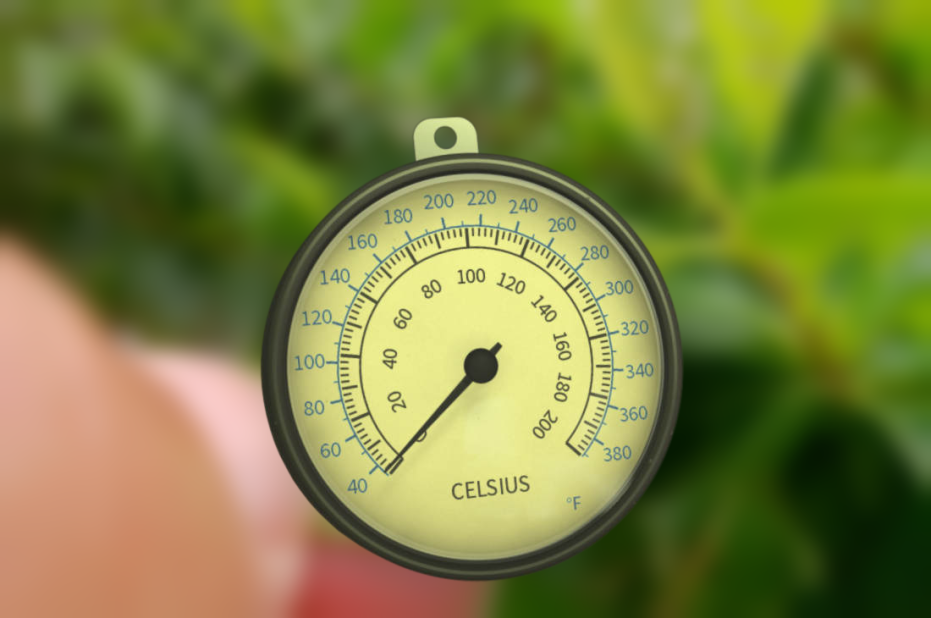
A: °C 2
